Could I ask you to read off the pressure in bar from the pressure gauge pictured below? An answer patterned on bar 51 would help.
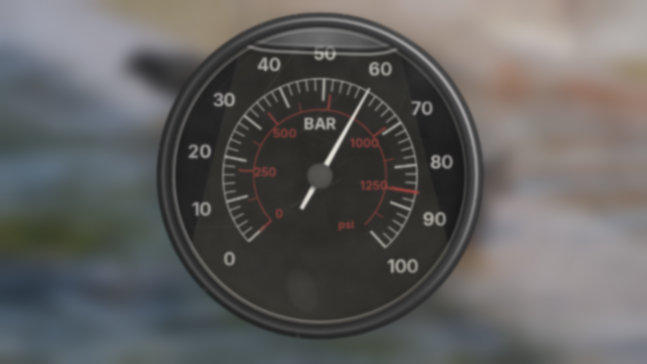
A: bar 60
